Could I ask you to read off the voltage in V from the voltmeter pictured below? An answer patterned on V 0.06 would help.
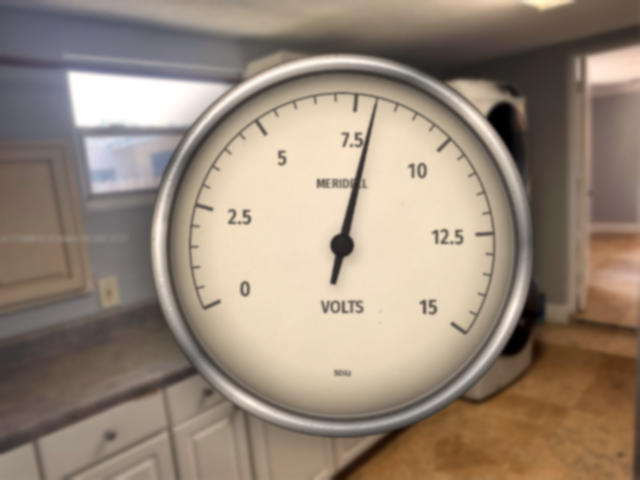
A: V 8
